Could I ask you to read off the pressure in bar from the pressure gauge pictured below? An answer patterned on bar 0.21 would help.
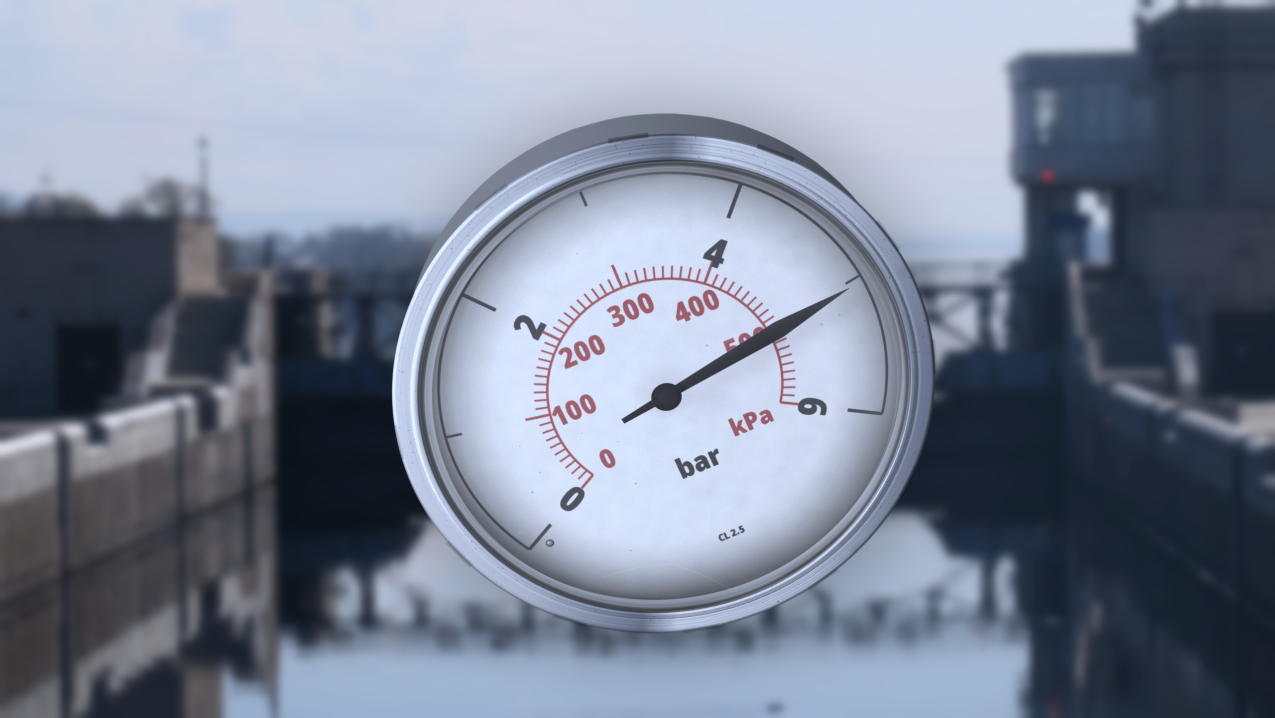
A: bar 5
